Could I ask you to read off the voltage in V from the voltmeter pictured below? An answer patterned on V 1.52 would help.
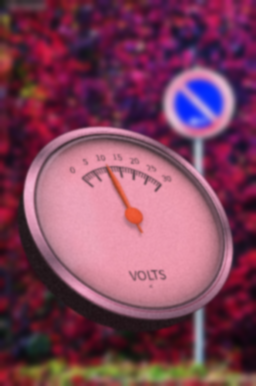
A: V 10
